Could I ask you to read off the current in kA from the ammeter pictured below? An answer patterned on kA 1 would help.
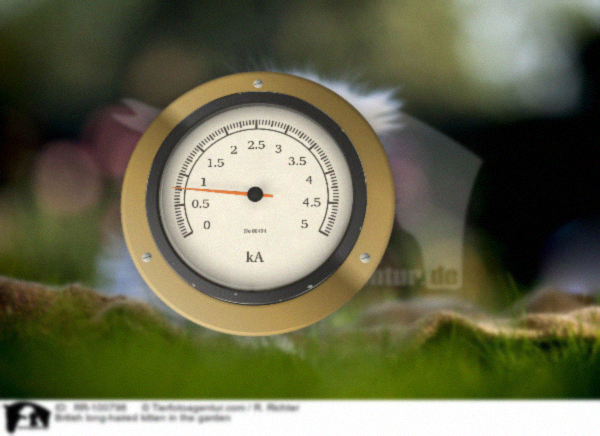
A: kA 0.75
